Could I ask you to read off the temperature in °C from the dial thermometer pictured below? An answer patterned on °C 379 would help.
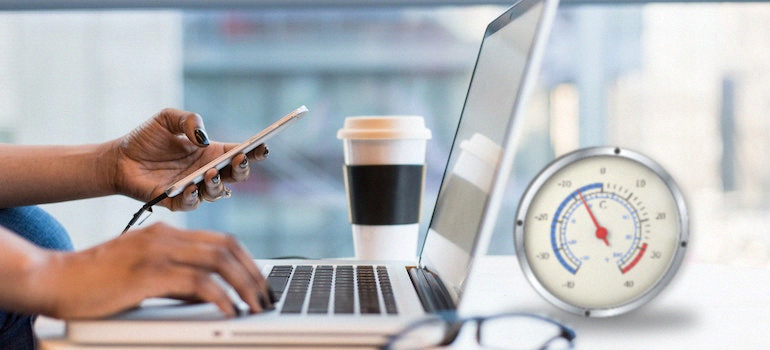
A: °C -8
